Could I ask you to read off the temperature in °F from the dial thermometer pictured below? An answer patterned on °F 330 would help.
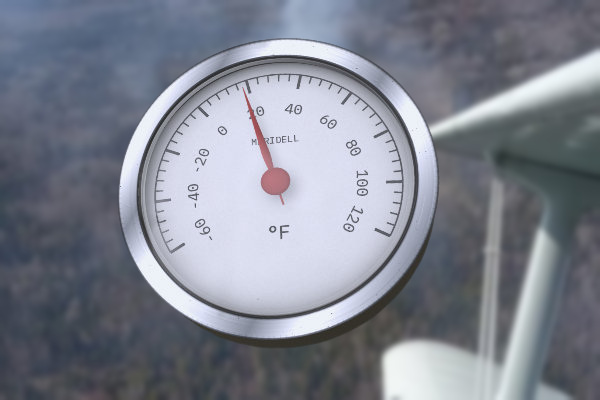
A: °F 18
